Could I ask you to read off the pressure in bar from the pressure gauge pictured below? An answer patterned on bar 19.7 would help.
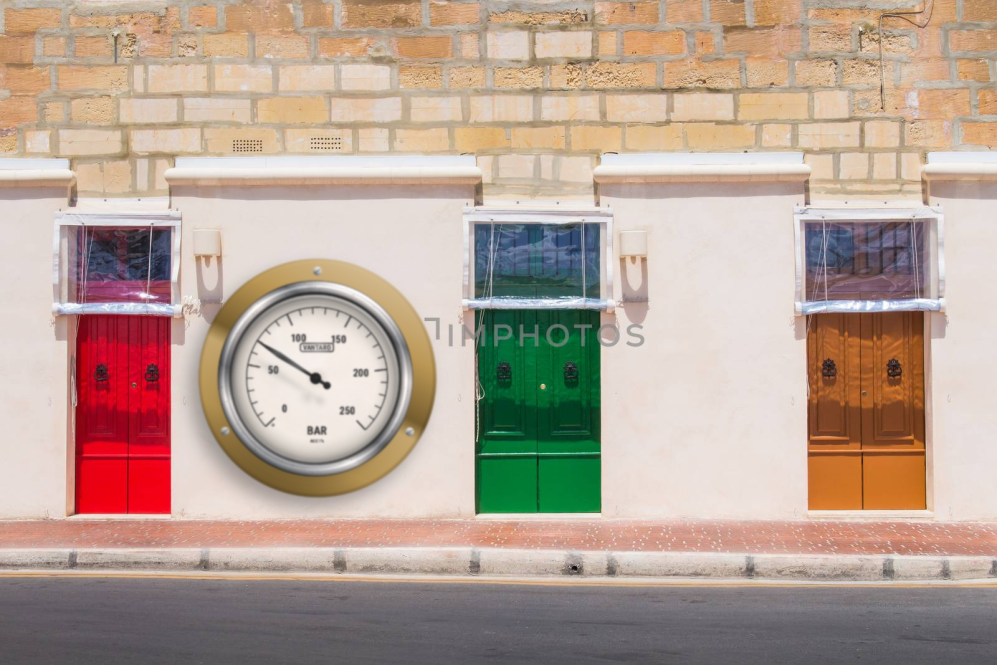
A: bar 70
